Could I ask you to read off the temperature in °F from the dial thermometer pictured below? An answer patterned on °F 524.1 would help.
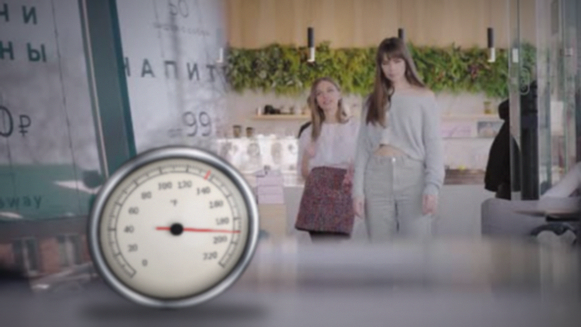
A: °F 190
